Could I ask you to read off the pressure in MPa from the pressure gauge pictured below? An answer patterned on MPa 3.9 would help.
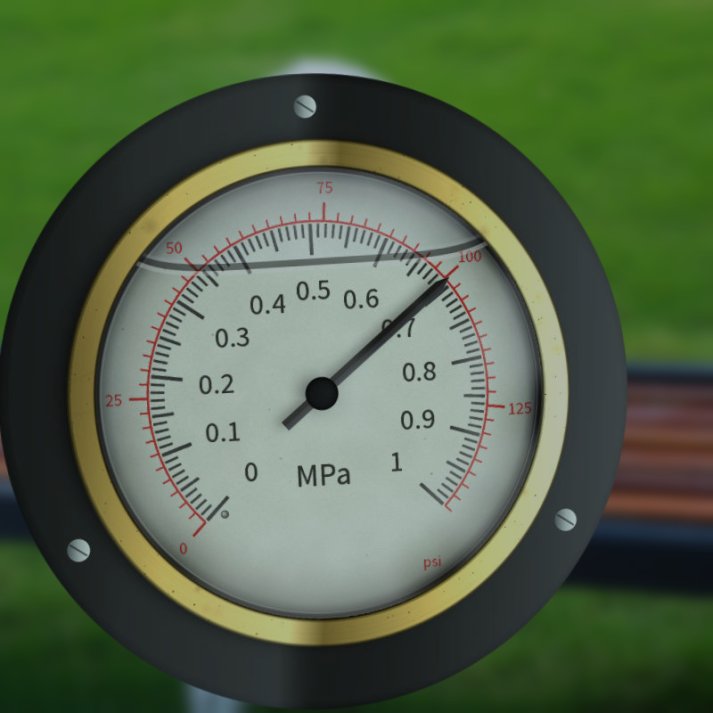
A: MPa 0.69
